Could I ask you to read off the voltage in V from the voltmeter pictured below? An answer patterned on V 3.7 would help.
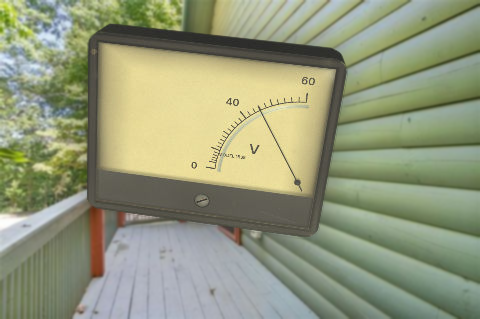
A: V 46
